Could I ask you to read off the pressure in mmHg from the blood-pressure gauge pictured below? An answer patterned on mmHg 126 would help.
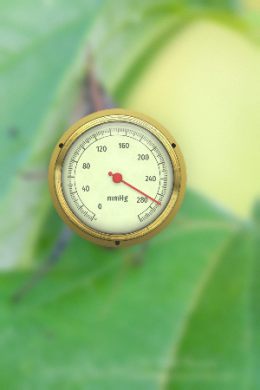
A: mmHg 270
